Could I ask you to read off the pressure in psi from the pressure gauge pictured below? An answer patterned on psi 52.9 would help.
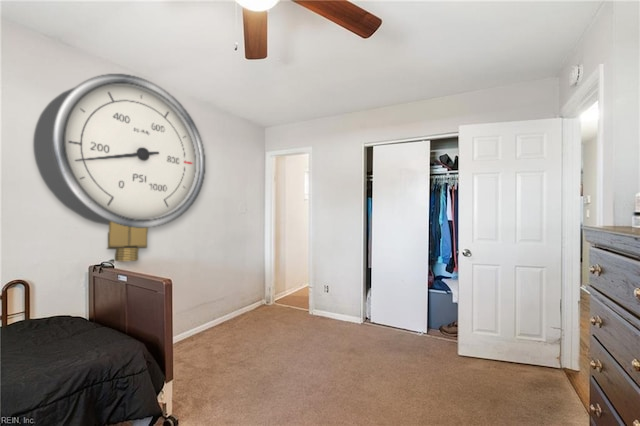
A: psi 150
